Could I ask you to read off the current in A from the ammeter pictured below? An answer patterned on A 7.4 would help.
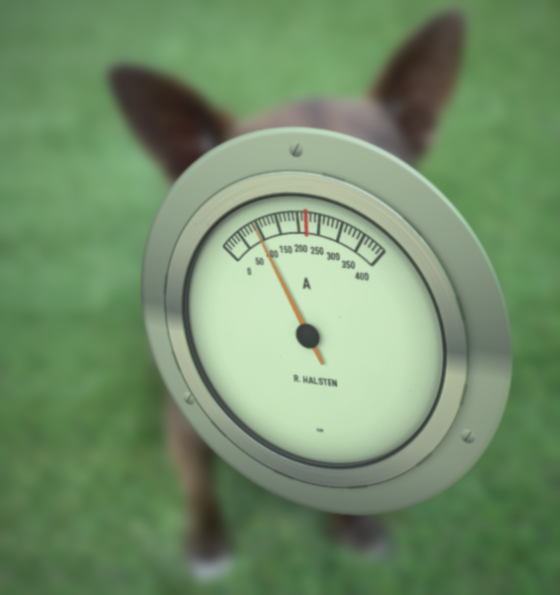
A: A 100
